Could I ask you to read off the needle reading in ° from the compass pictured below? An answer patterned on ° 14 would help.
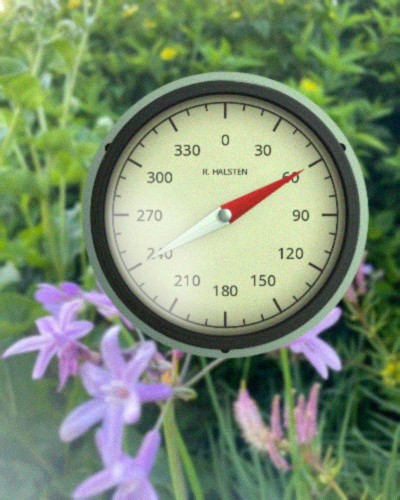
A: ° 60
